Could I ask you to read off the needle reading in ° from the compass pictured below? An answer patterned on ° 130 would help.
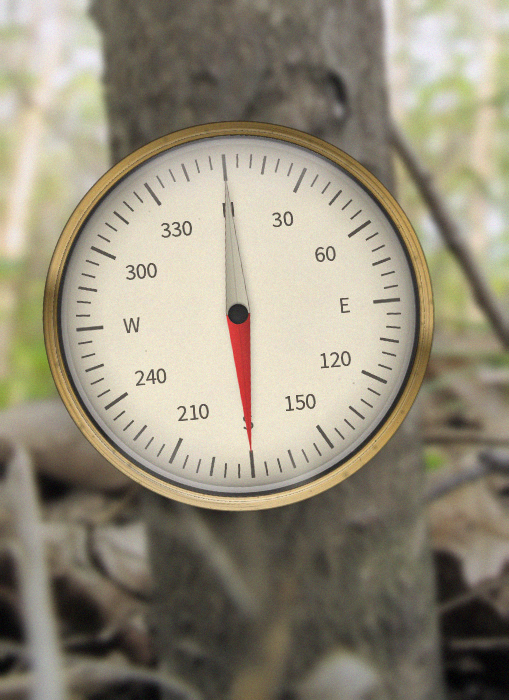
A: ° 180
